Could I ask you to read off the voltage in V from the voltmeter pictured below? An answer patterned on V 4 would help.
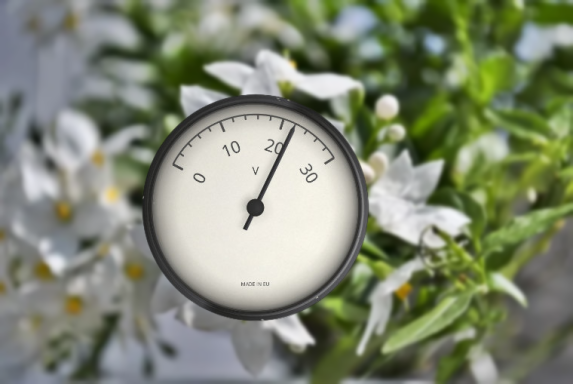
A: V 22
